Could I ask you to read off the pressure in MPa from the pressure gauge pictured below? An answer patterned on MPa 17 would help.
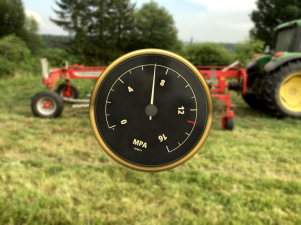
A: MPa 7
